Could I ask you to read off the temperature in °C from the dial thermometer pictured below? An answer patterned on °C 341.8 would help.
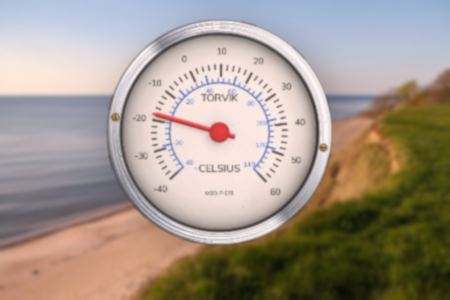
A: °C -18
